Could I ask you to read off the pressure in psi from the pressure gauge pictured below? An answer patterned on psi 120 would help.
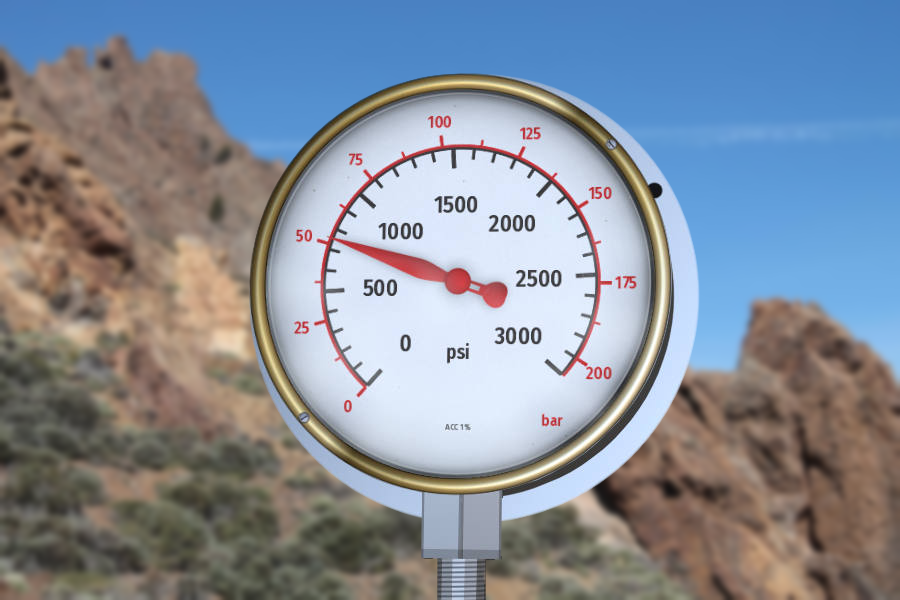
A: psi 750
